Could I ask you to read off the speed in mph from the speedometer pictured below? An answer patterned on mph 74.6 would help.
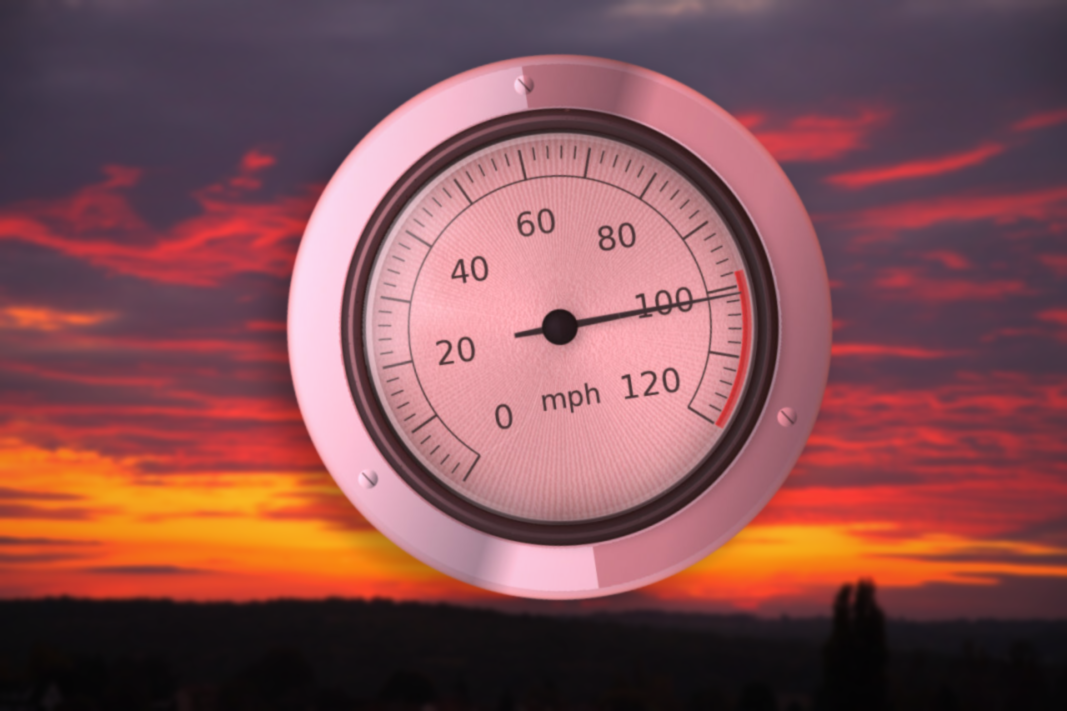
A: mph 101
